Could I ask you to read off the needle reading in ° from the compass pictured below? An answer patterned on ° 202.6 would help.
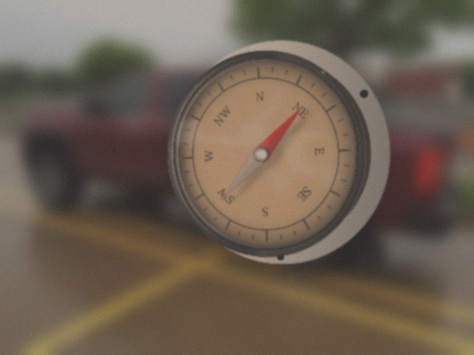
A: ° 45
